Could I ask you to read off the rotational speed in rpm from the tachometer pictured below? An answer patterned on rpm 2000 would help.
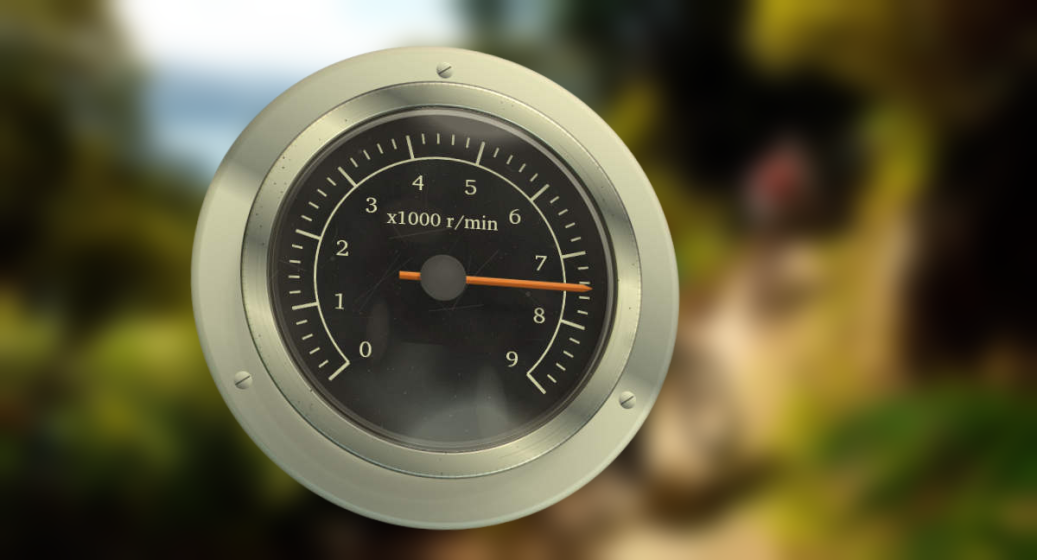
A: rpm 7500
